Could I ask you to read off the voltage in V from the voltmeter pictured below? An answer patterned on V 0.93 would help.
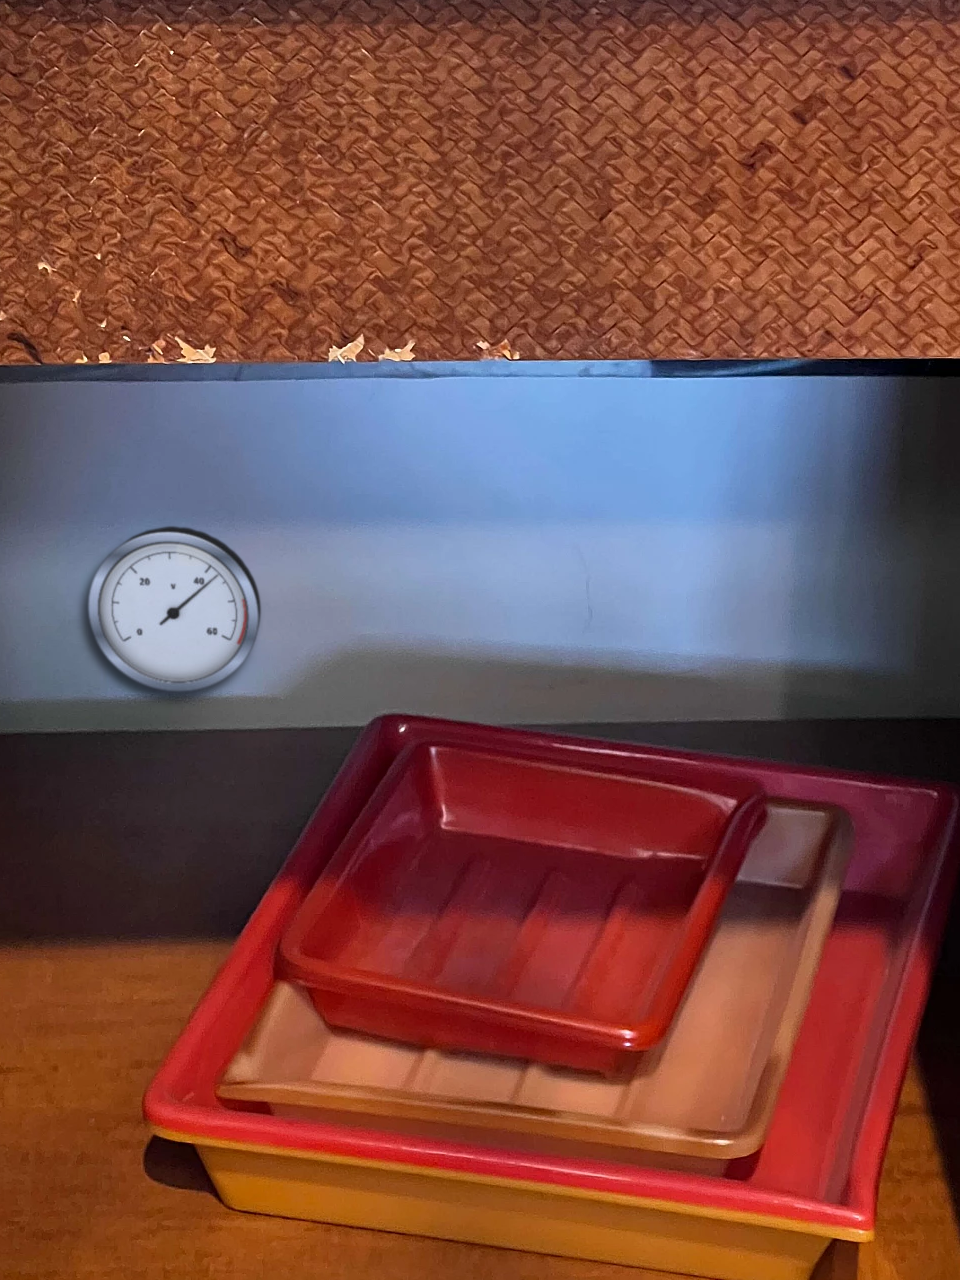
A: V 42.5
